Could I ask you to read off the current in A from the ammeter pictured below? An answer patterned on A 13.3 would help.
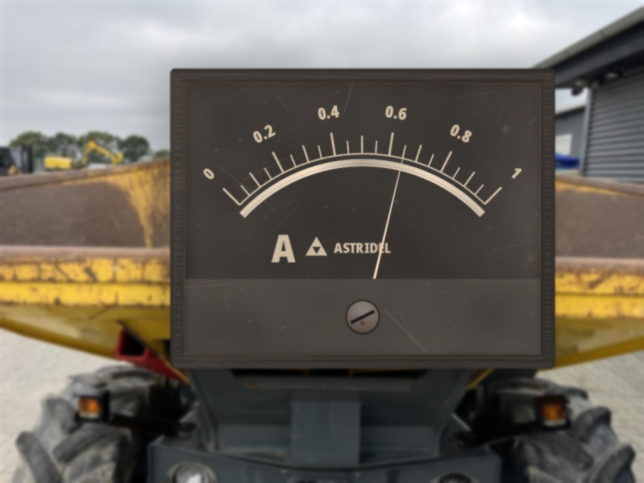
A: A 0.65
